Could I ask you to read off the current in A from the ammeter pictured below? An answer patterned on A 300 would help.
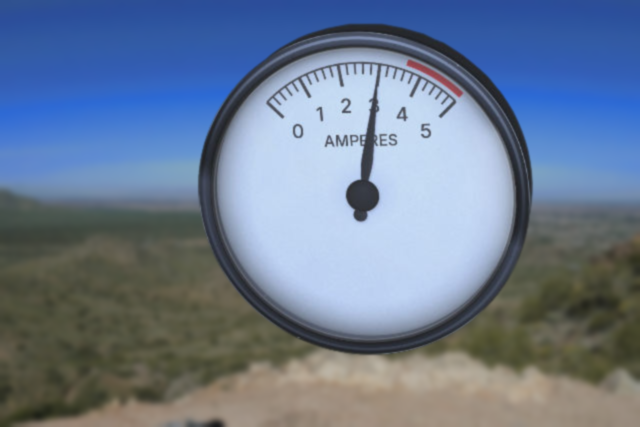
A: A 3
